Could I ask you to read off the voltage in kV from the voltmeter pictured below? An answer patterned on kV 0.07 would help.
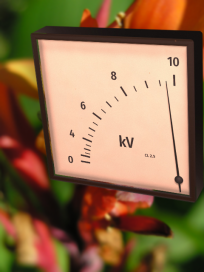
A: kV 9.75
